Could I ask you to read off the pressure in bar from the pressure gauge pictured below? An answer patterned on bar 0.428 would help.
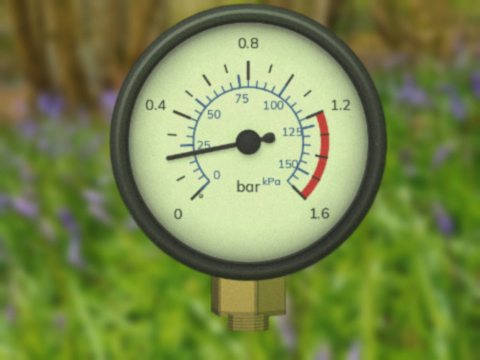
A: bar 0.2
